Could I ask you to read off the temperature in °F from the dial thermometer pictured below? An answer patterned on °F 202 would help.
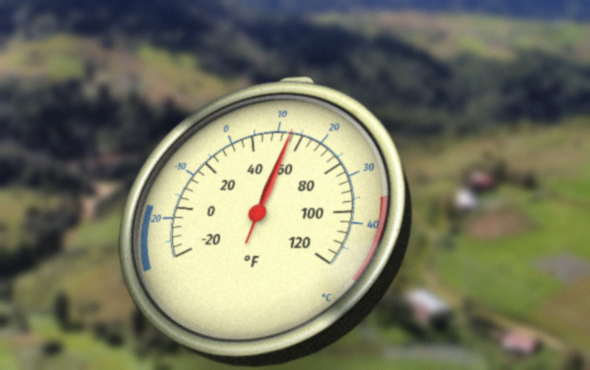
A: °F 56
